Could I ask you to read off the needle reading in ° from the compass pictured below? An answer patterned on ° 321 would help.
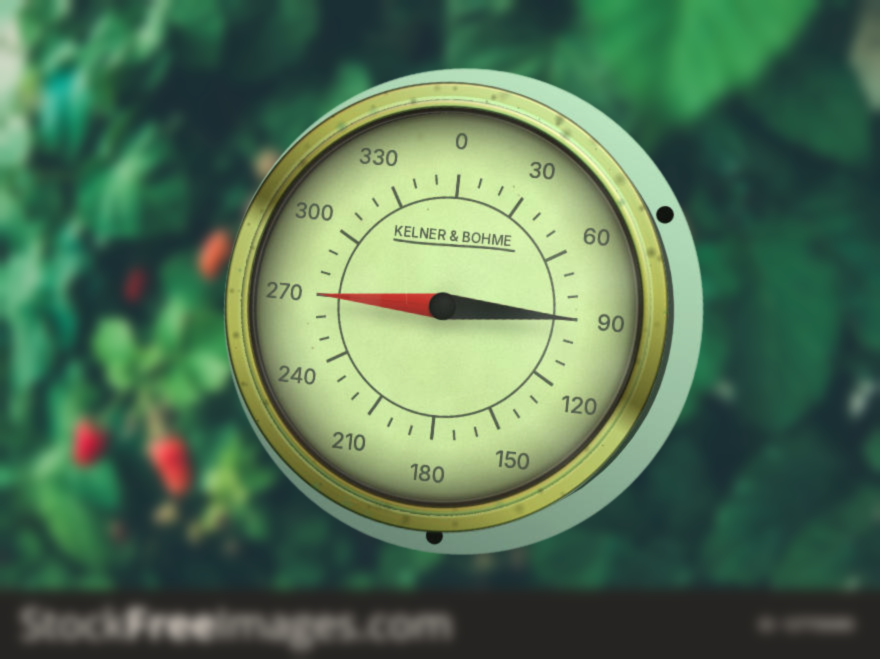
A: ° 270
